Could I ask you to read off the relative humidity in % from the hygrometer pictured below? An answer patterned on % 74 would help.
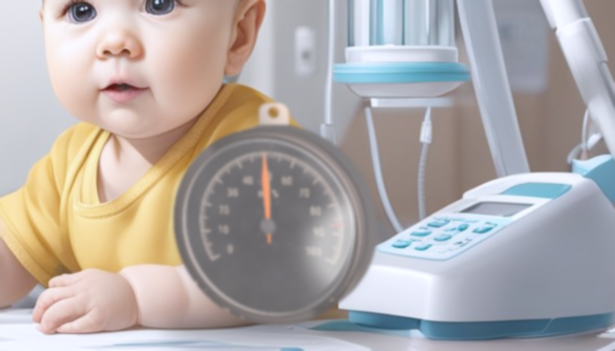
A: % 50
